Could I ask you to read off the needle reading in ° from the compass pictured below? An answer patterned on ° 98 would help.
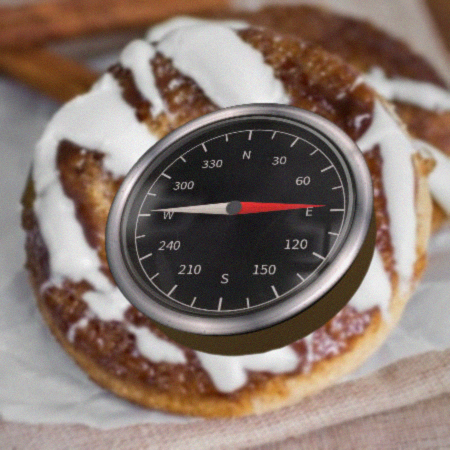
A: ° 90
